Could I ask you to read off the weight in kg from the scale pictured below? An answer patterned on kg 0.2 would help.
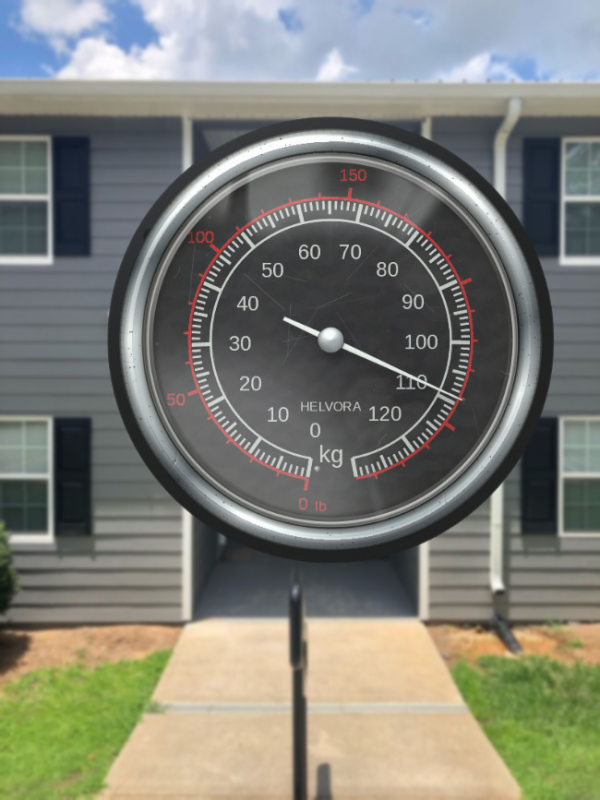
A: kg 109
